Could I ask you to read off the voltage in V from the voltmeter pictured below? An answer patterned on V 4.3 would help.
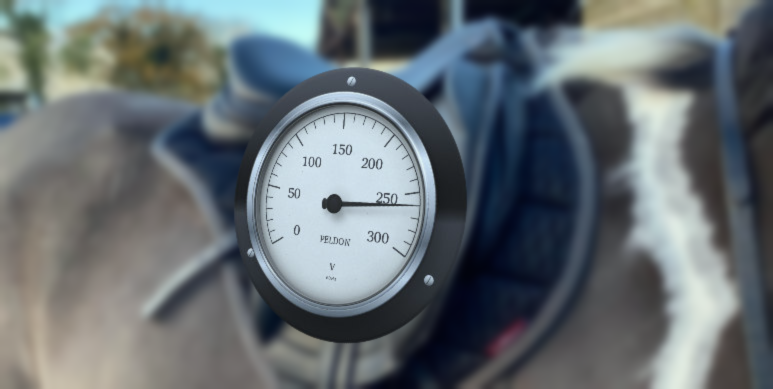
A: V 260
